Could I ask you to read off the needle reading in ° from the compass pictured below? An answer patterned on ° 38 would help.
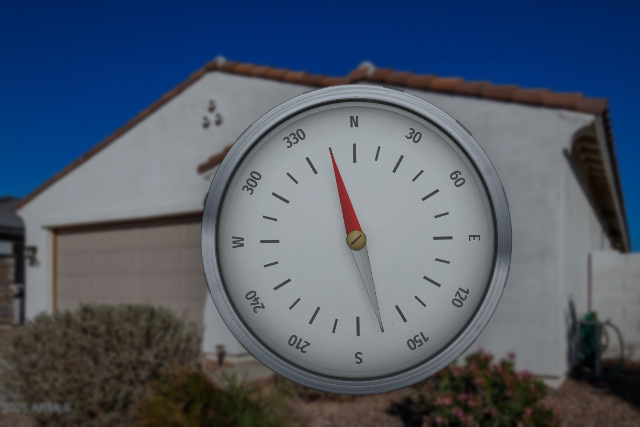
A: ° 345
